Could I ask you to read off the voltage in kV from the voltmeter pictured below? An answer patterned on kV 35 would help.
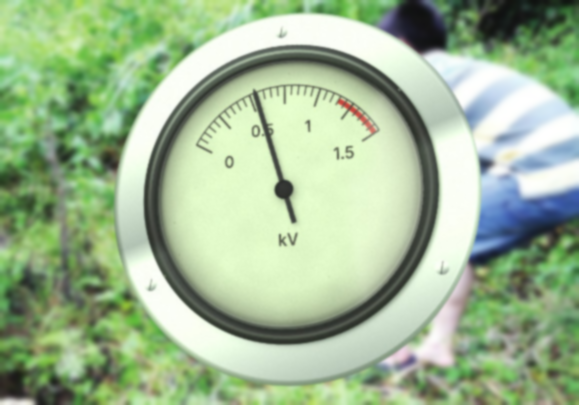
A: kV 0.55
